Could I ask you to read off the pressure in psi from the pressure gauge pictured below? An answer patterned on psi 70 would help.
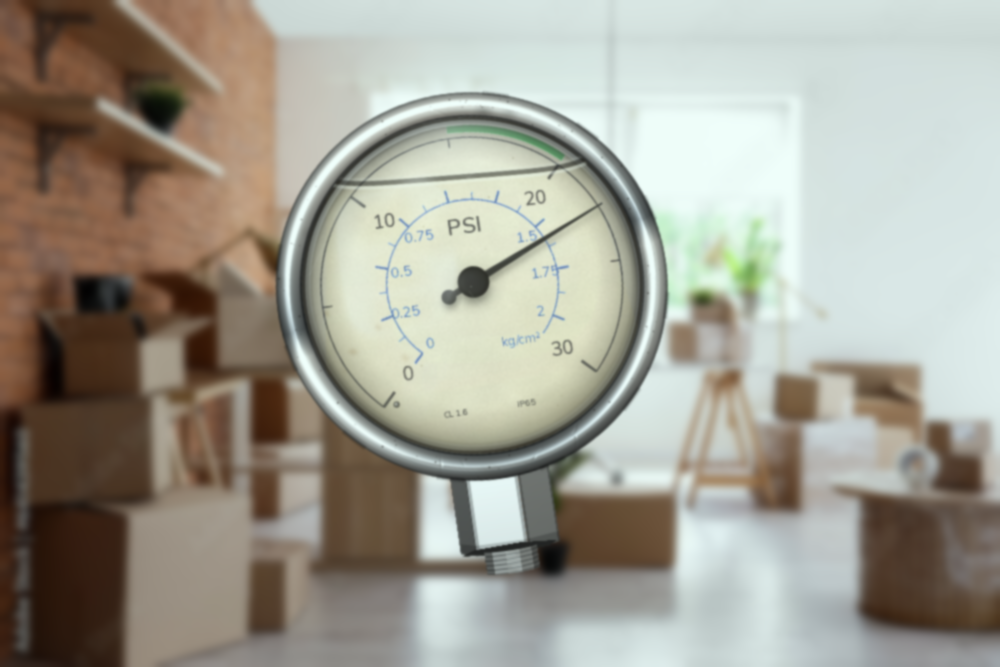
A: psi 22.5
